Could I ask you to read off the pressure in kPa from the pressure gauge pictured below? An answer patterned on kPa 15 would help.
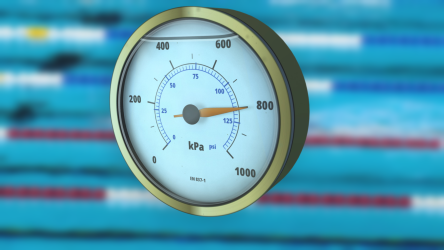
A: kPa 800
